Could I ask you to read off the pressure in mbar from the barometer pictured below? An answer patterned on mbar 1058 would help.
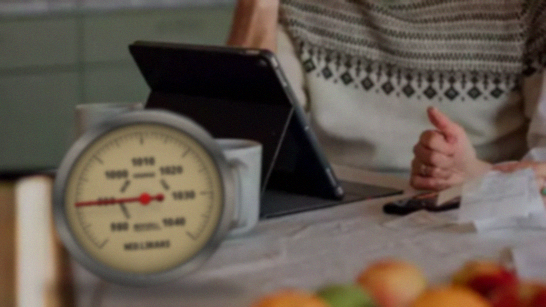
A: mbar 990
